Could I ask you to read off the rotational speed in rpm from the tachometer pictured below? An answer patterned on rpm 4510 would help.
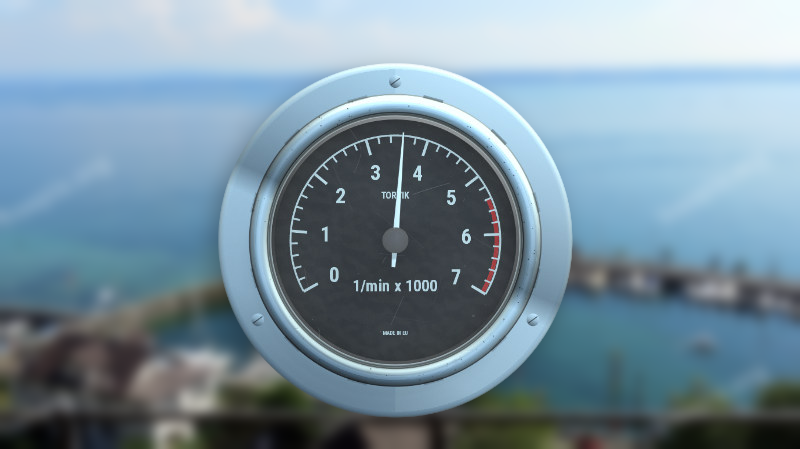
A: rpm 3600
